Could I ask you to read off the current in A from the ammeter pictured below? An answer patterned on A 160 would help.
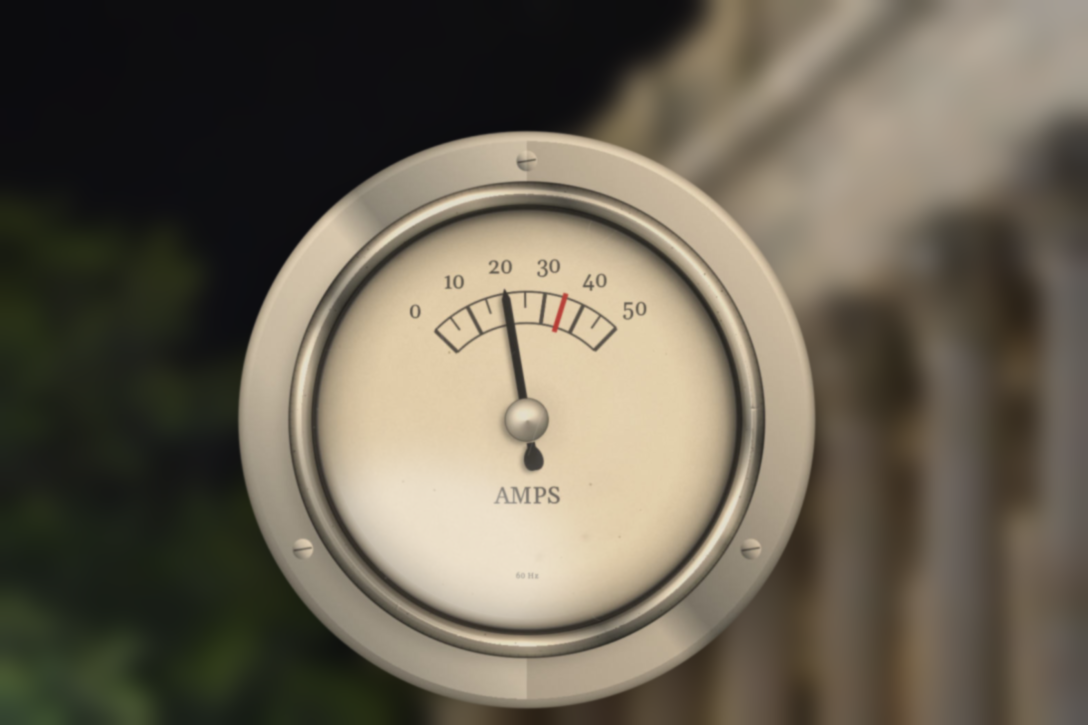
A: A 20
